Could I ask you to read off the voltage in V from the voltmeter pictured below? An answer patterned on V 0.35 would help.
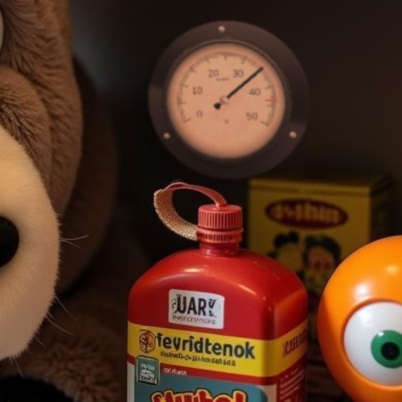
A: V 35
